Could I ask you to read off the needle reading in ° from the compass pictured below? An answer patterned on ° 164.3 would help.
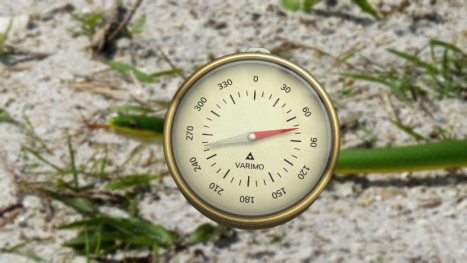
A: ° 75
